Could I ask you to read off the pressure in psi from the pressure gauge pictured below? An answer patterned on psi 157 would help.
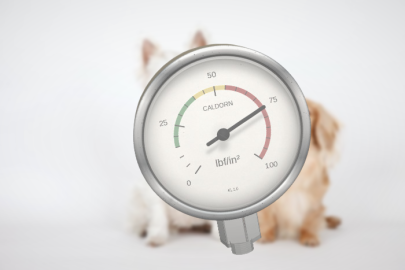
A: psi 75
